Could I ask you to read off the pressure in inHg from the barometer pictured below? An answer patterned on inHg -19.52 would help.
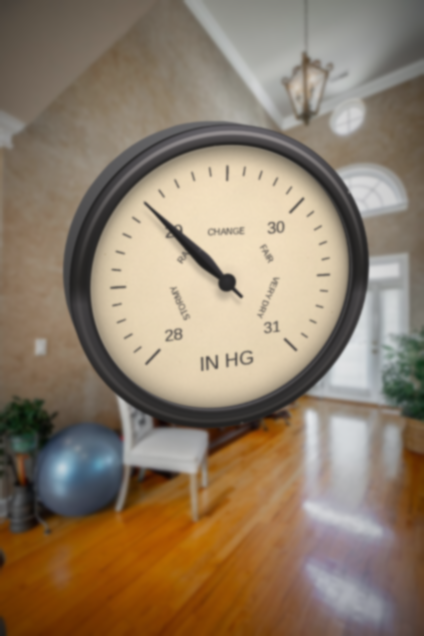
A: inHg 29
